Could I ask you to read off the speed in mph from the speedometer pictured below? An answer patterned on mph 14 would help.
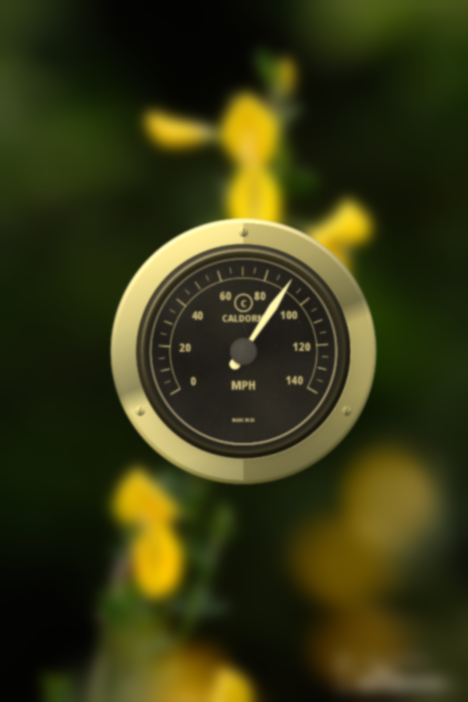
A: mph 90
